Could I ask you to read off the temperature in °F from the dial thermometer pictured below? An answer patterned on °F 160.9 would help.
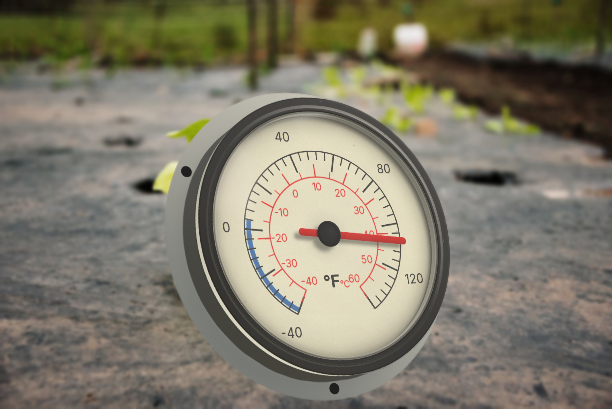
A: °F 108
